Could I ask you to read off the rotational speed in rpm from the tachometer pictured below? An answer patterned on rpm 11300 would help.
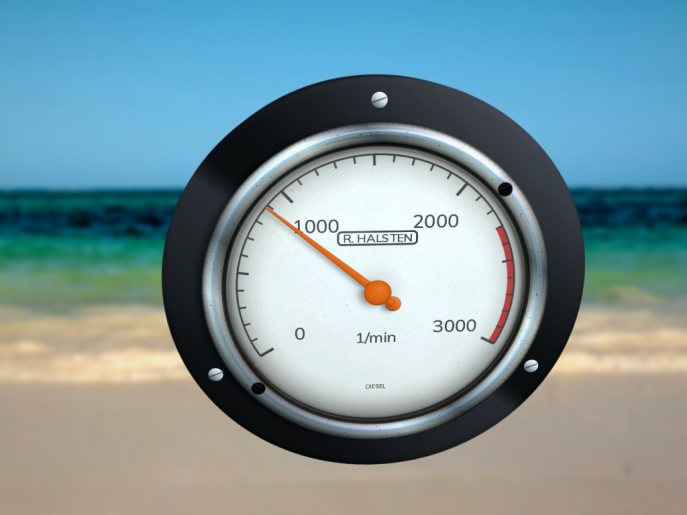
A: rpm 900
